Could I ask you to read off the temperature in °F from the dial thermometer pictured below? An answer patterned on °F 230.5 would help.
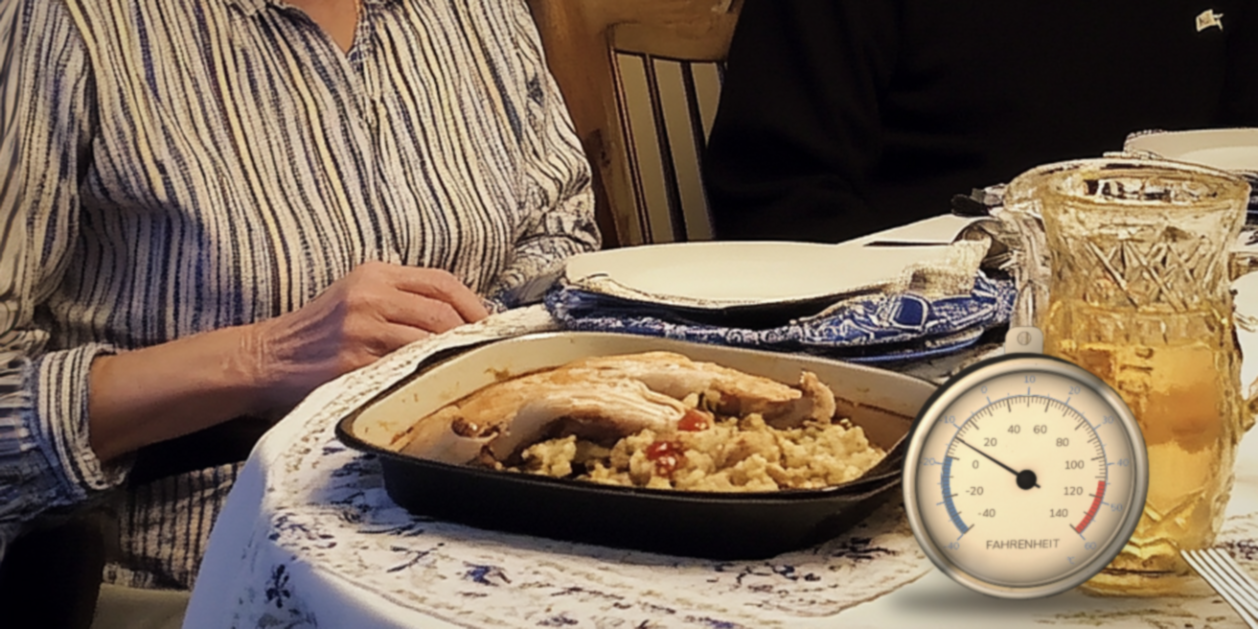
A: °F 10
